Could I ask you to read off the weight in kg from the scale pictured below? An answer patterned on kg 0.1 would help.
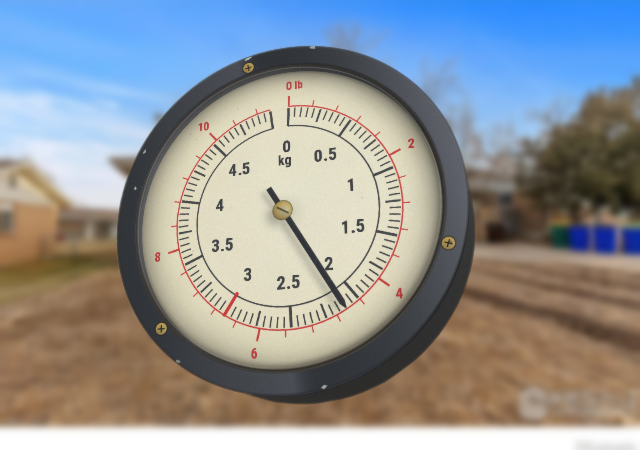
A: kg 2.1
